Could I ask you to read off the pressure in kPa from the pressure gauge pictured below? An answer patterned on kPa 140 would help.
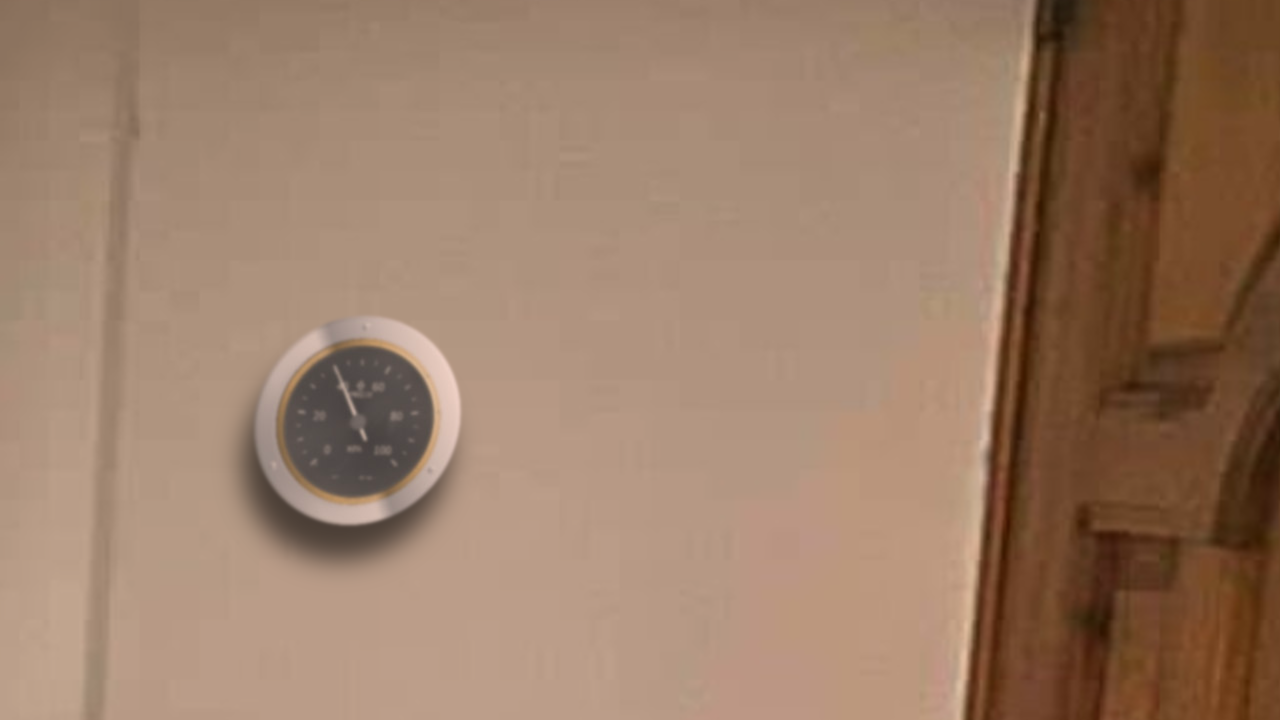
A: kPa 40
